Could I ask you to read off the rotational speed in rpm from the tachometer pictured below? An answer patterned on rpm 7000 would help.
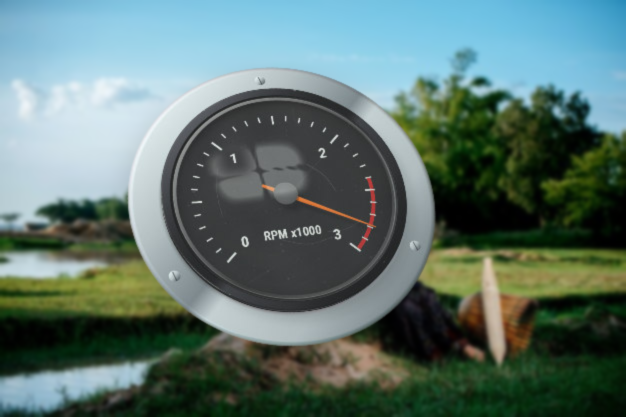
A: rpm 2800
